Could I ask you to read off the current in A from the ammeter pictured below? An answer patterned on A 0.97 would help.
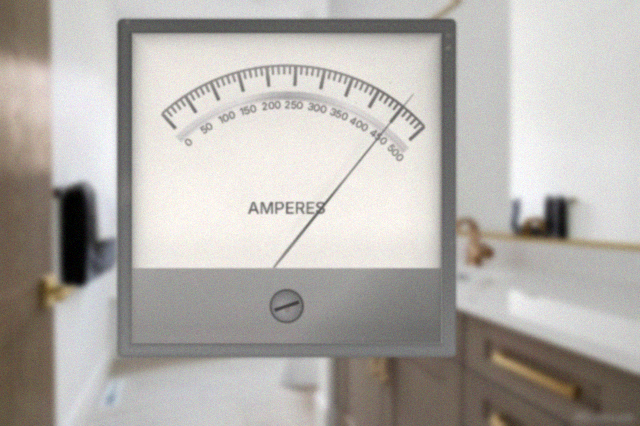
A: A 450
